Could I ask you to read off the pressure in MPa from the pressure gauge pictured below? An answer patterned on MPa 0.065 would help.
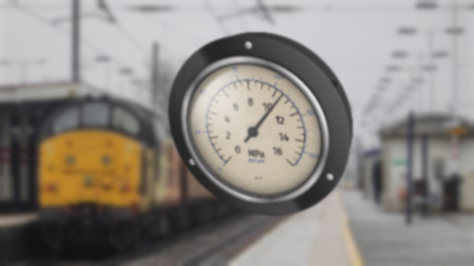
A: MPa 10.5
